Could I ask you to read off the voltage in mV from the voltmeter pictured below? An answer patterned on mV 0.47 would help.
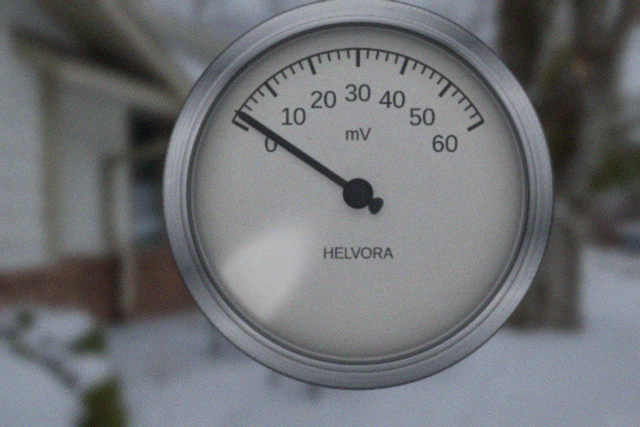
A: mV 2
